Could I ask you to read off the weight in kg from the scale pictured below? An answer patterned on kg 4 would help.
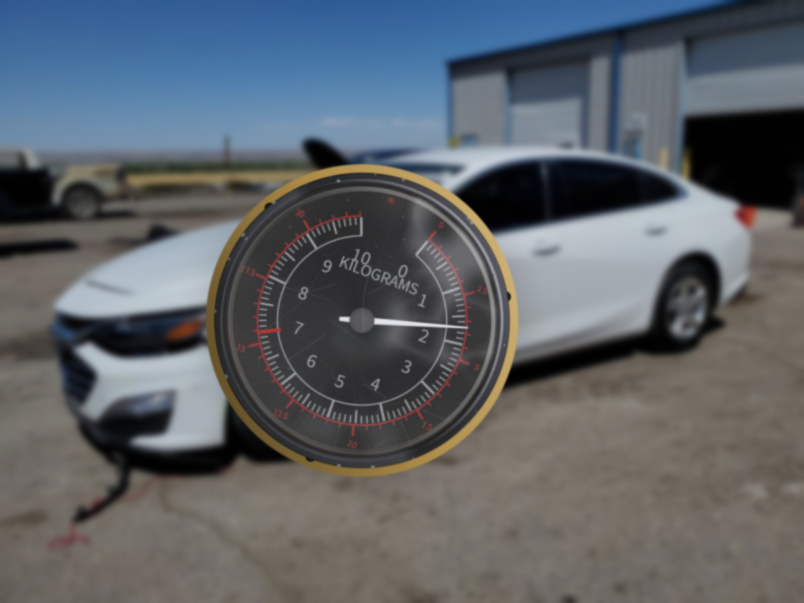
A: kg 1.7
